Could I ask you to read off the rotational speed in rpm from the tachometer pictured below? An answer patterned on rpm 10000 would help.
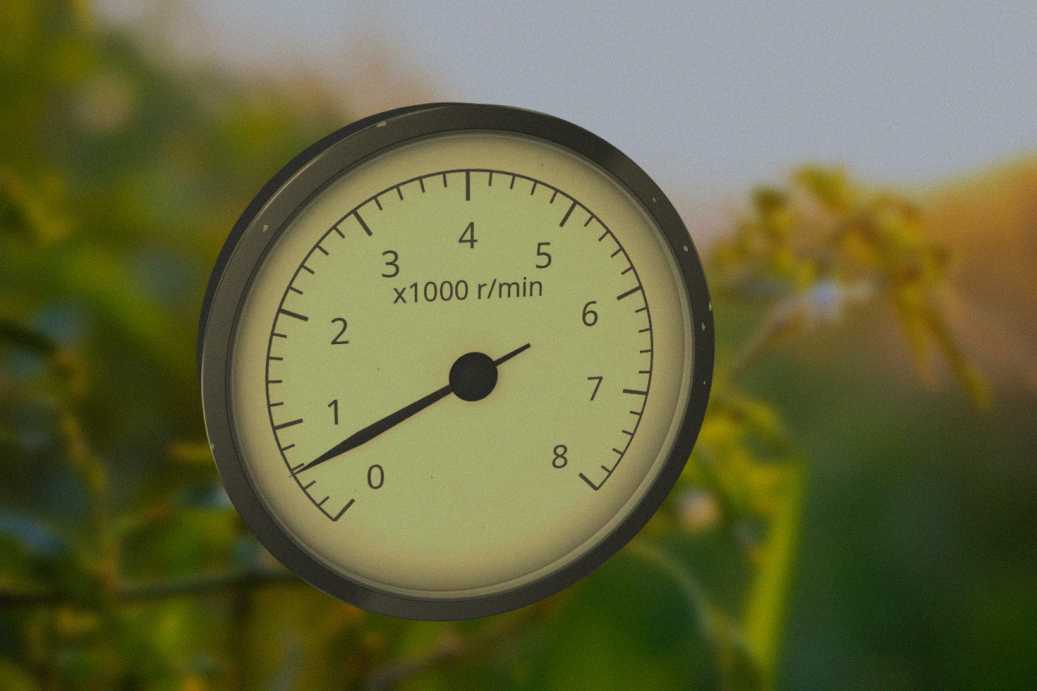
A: rpm 600
